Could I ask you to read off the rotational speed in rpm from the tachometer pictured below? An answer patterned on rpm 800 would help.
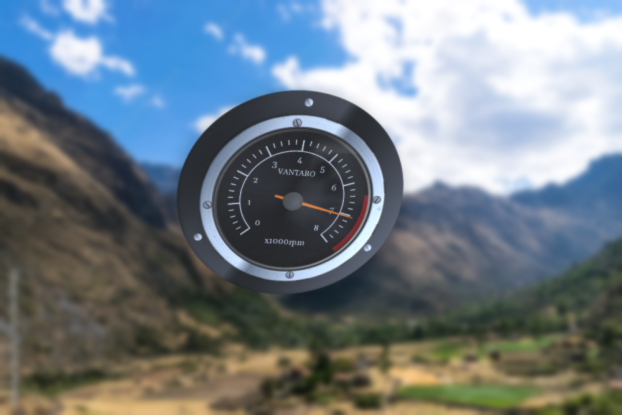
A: rpm 7000
